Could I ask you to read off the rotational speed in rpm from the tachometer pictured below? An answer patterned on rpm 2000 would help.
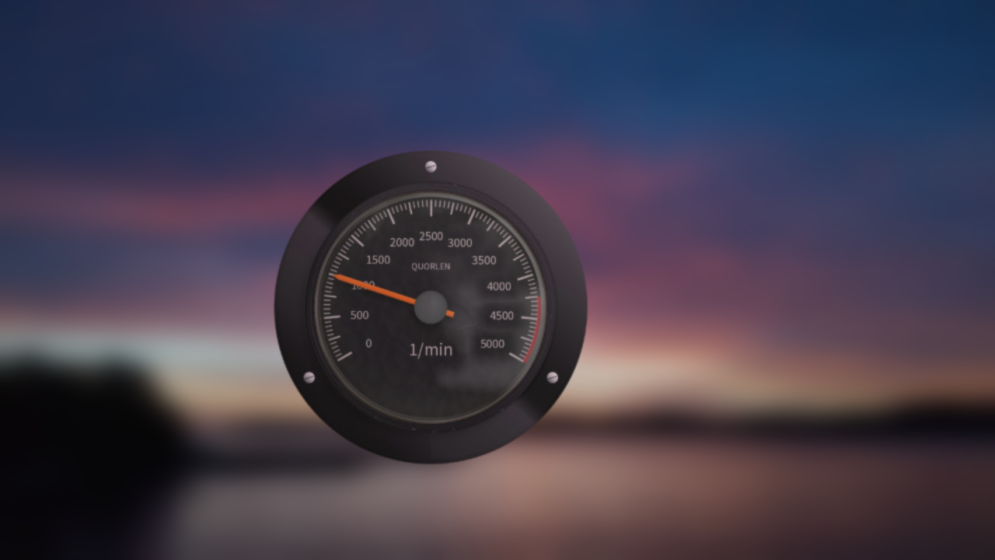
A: rpm 1000
